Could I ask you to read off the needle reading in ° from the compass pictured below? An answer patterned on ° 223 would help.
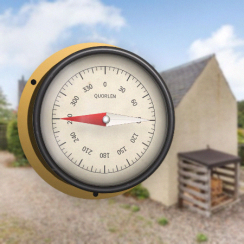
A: ° 270
